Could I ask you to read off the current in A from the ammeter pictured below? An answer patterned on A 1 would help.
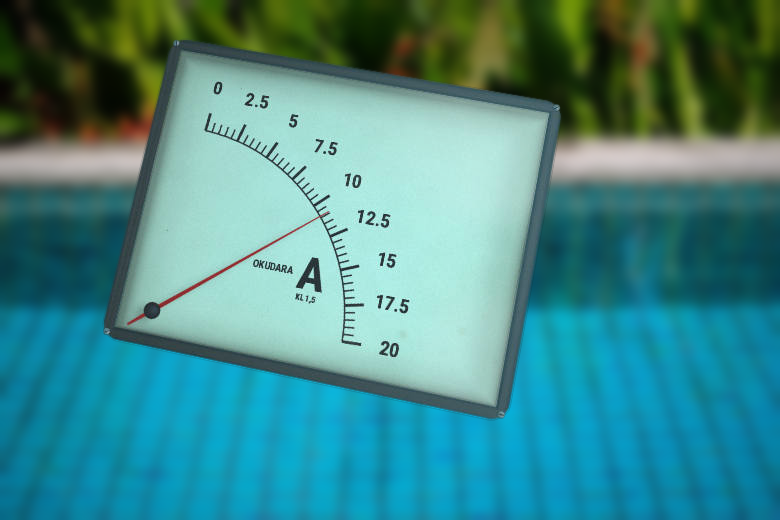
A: A 11
